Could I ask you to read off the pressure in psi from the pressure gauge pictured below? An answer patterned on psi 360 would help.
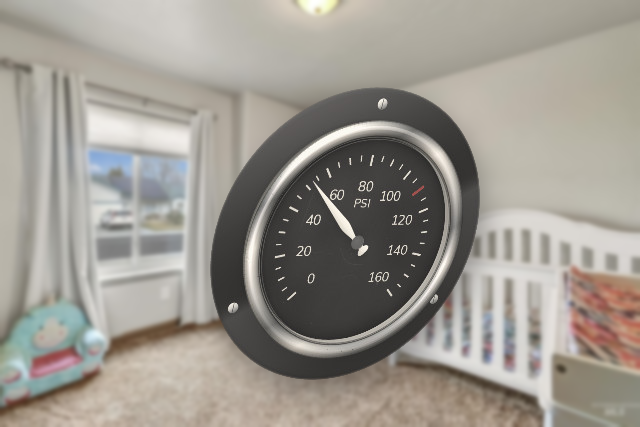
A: psi 52.5
